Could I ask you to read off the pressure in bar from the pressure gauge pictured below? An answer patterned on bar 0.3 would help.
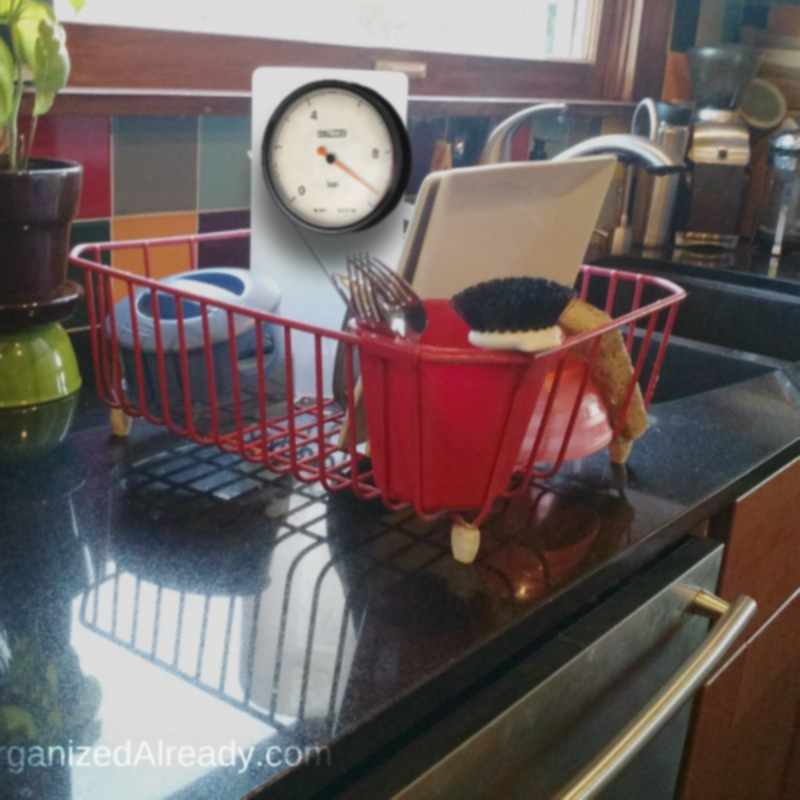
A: bar 9.5
